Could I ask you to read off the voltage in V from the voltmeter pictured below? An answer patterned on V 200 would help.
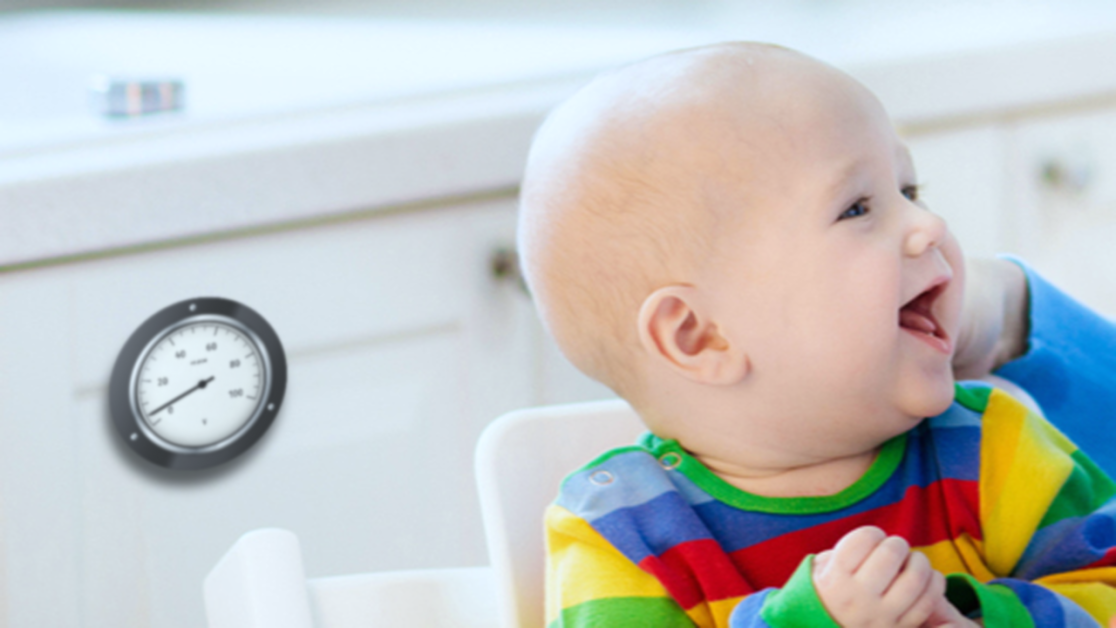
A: V 5
